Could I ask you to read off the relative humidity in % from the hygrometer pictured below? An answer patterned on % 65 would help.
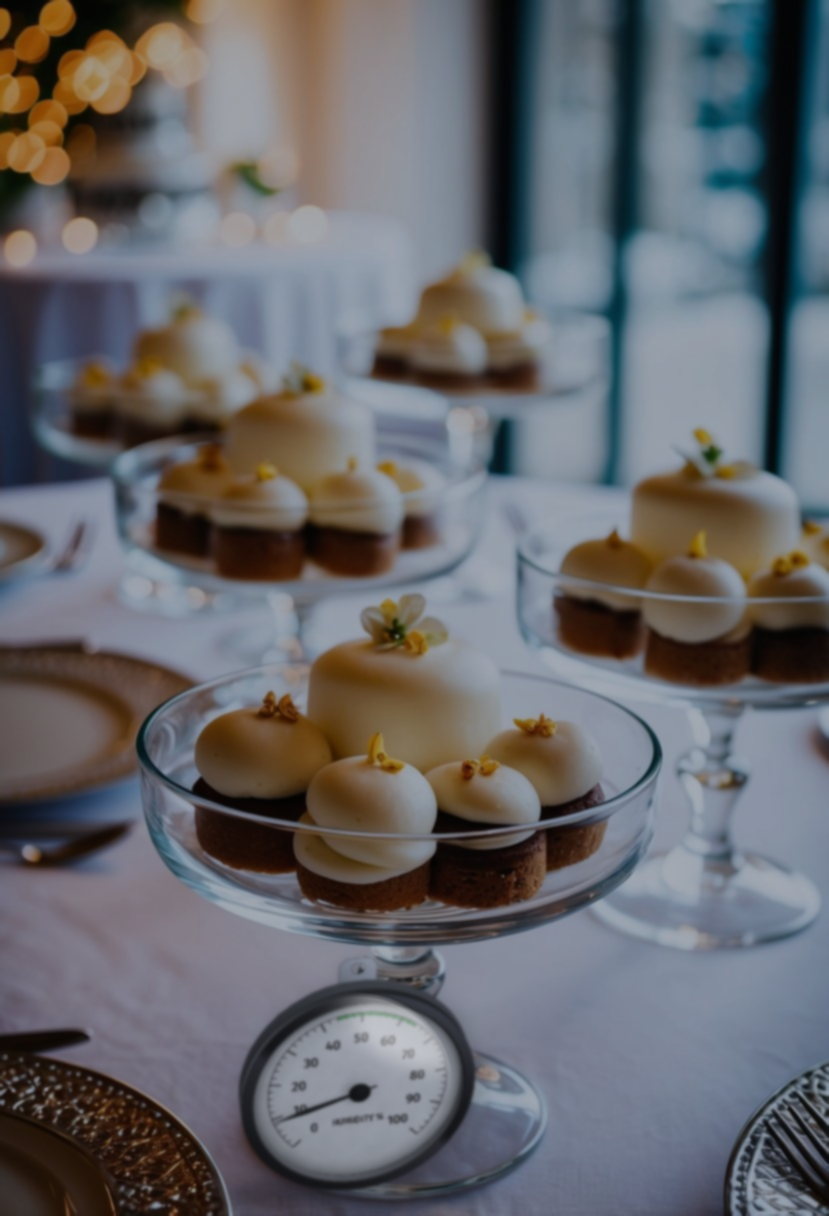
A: % 10
